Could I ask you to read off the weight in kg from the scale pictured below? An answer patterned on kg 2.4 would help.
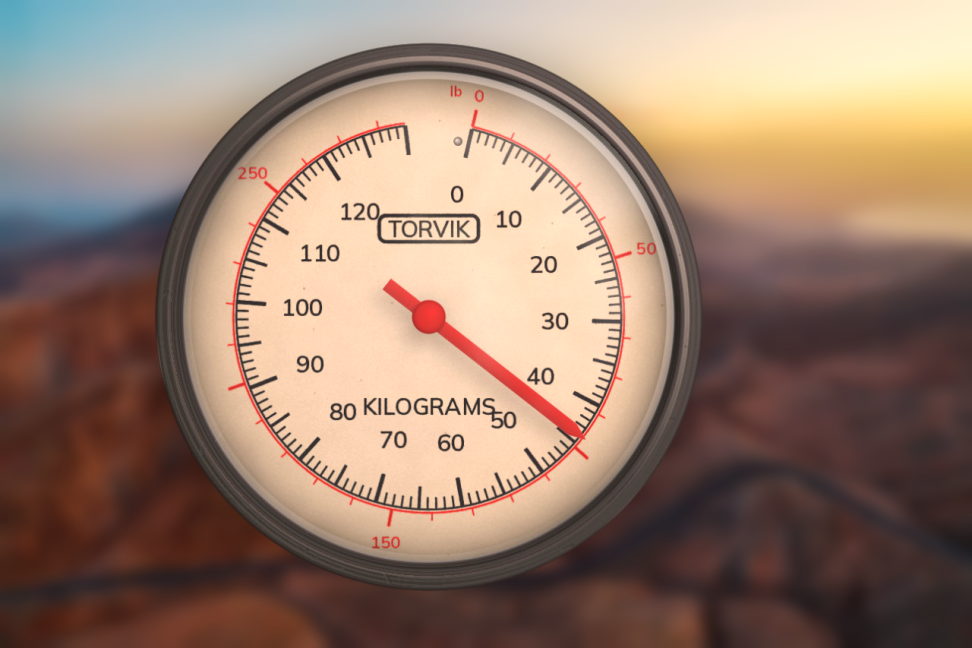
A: kg 44
